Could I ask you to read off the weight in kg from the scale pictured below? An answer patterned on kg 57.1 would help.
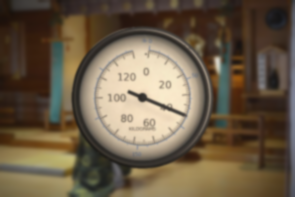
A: kg 40
